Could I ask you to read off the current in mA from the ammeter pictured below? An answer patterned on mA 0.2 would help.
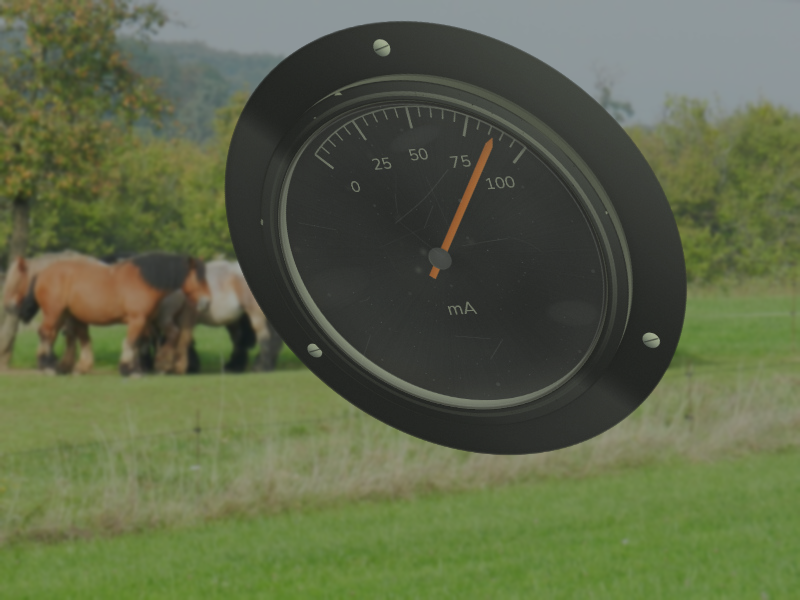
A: mA 87.5
